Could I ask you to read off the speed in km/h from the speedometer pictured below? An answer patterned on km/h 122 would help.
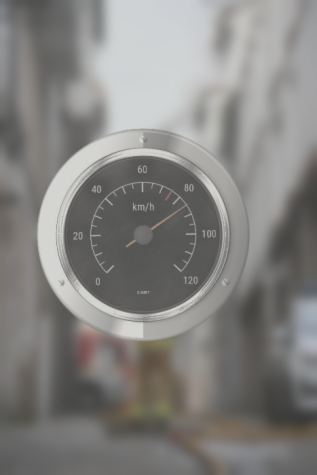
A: km/h 85
